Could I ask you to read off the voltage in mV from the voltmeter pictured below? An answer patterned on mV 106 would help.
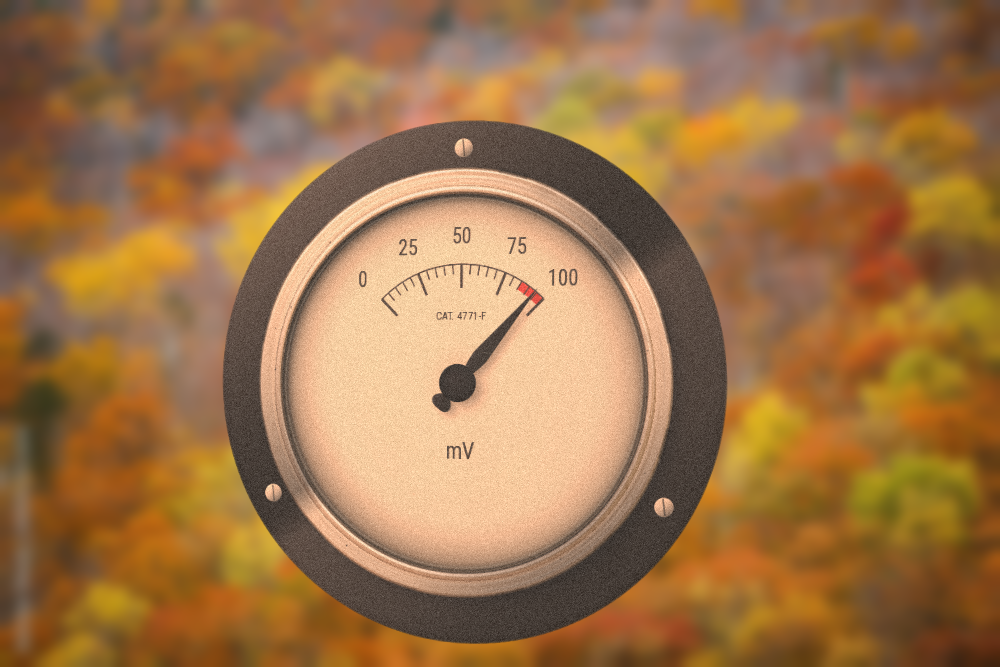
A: mV 95
